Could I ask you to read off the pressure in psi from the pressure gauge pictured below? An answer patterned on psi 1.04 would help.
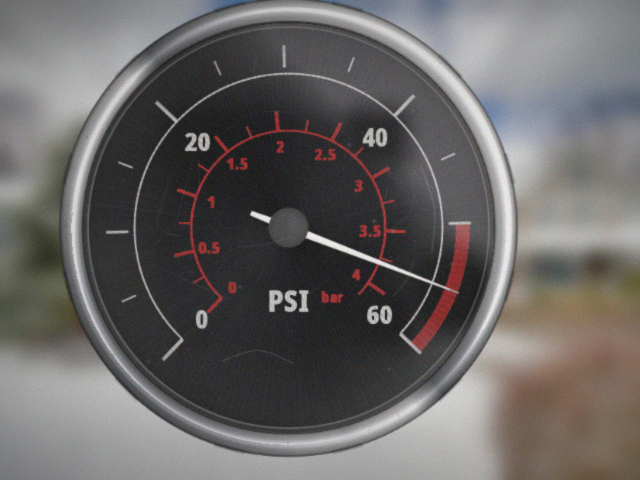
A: psi 55
